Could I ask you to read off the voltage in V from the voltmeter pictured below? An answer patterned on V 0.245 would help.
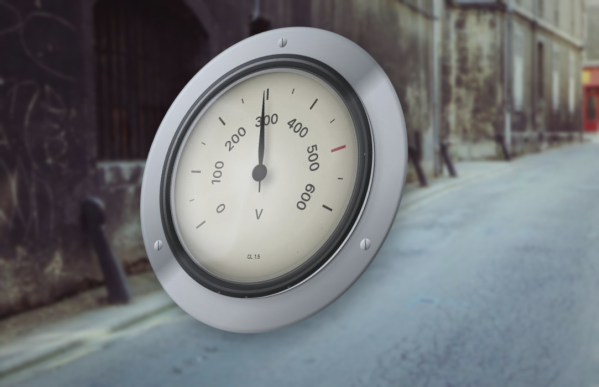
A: V 300
